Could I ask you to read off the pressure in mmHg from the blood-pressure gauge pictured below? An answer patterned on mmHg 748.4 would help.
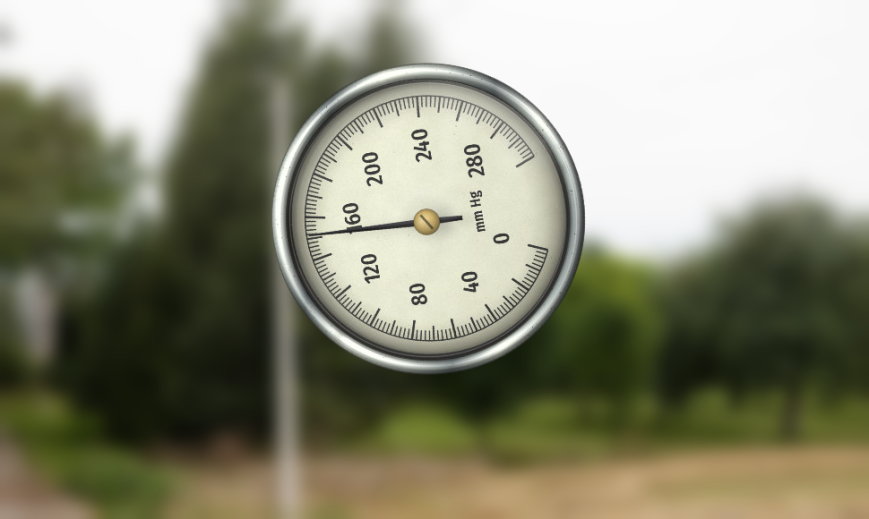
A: mmHg 152
